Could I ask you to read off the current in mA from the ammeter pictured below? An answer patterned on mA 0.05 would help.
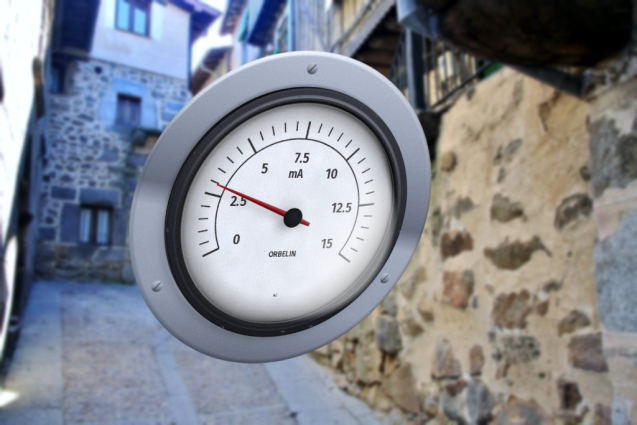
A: mA 3
